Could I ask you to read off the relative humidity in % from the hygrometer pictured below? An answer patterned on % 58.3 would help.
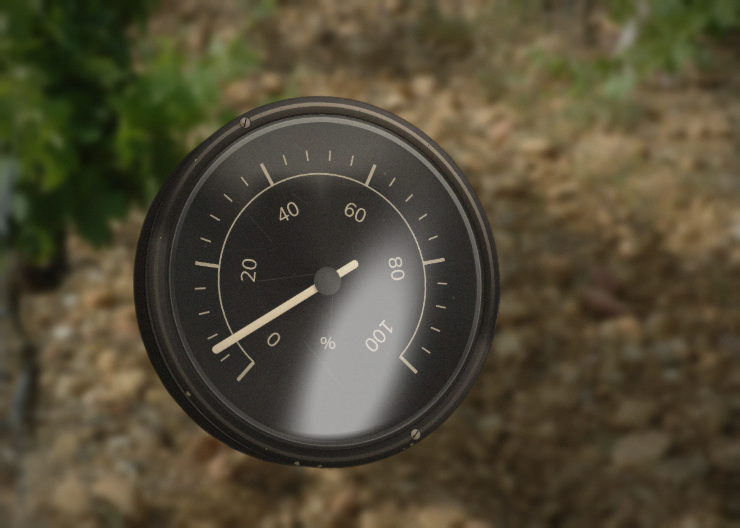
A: % 6
